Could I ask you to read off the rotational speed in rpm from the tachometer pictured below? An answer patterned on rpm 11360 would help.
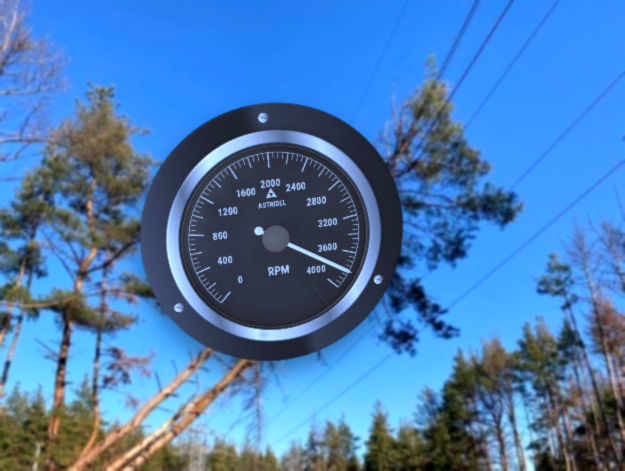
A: rpm 3800
